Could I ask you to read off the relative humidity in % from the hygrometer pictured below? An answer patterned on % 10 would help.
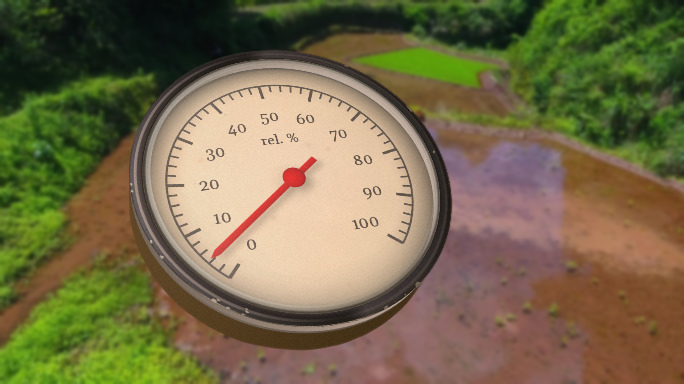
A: % 4
